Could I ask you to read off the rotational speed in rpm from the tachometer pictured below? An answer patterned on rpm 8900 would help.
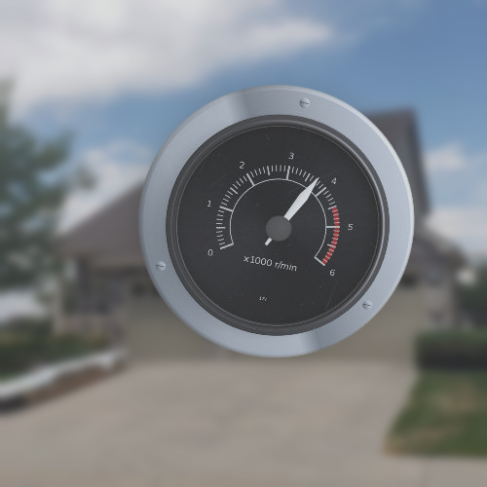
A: rpm 3700
